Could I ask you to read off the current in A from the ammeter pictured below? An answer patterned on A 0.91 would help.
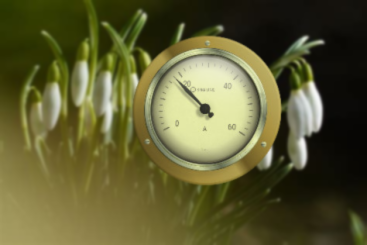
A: A 18
